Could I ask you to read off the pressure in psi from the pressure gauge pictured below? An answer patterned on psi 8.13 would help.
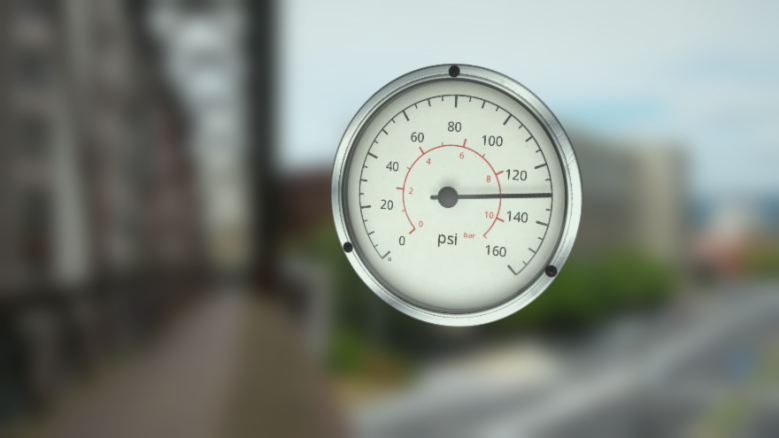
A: psi 130
